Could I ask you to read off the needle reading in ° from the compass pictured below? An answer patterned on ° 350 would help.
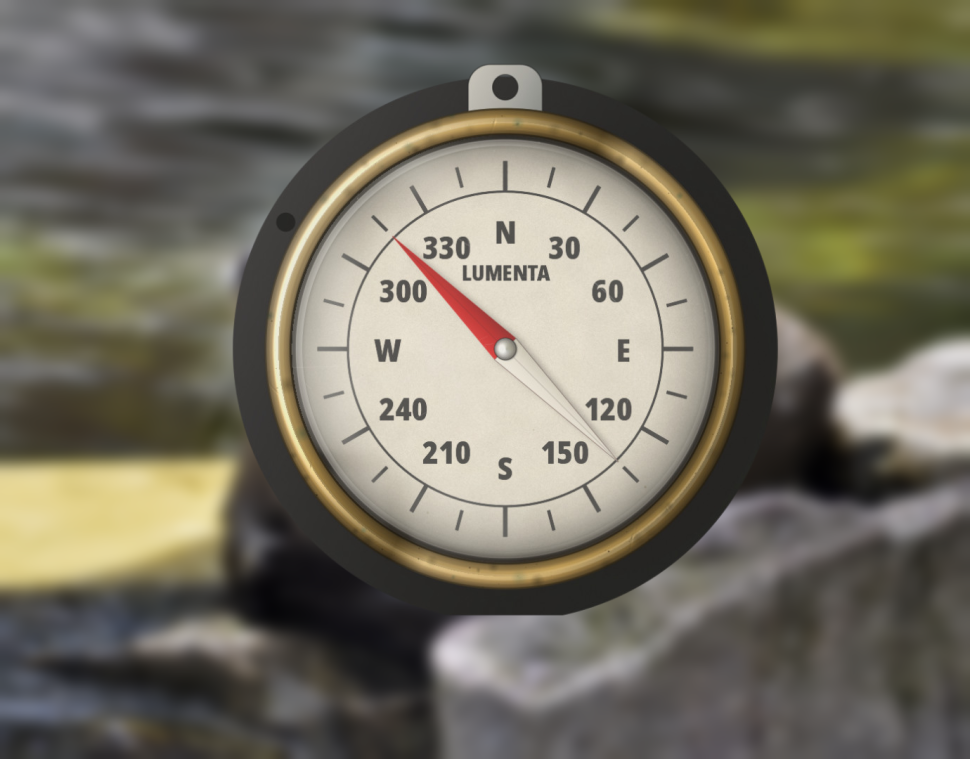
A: ° 315
